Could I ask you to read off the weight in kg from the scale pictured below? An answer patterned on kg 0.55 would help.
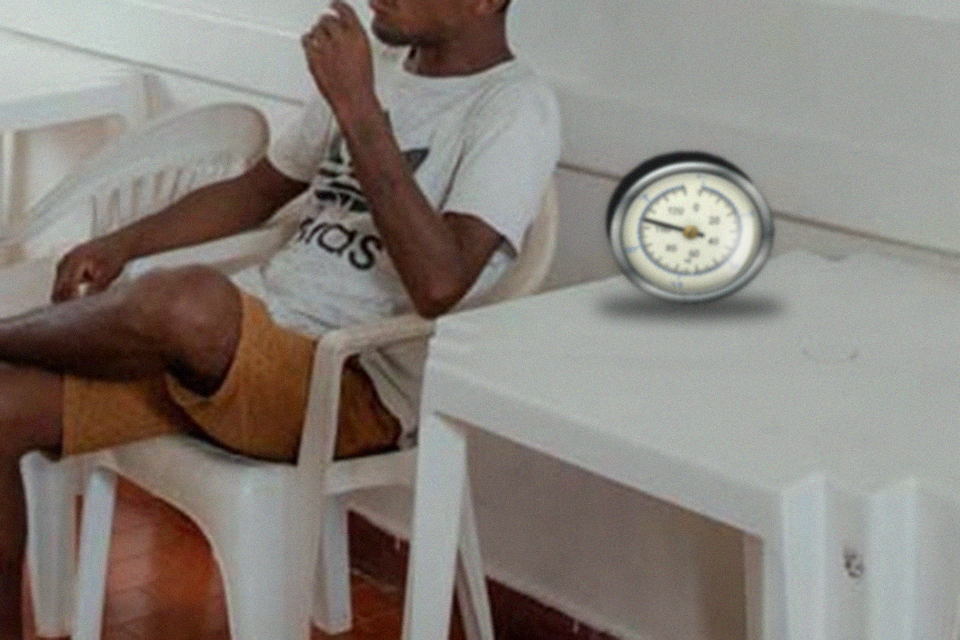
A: kg 105
